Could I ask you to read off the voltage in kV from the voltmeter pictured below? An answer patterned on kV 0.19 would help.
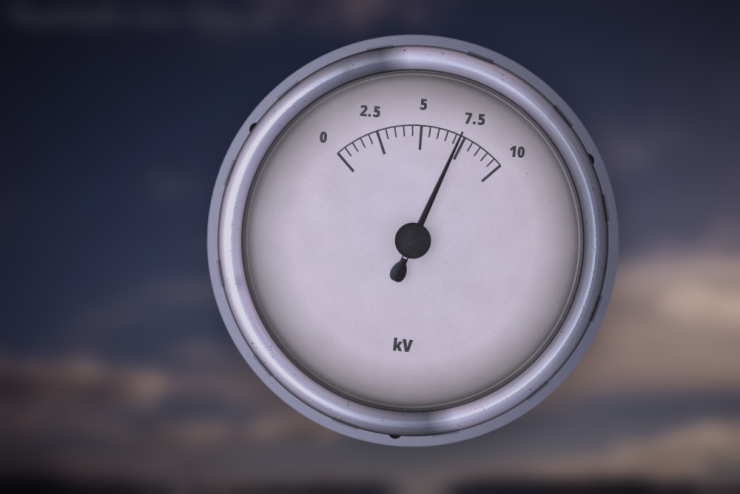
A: kV 7.25
